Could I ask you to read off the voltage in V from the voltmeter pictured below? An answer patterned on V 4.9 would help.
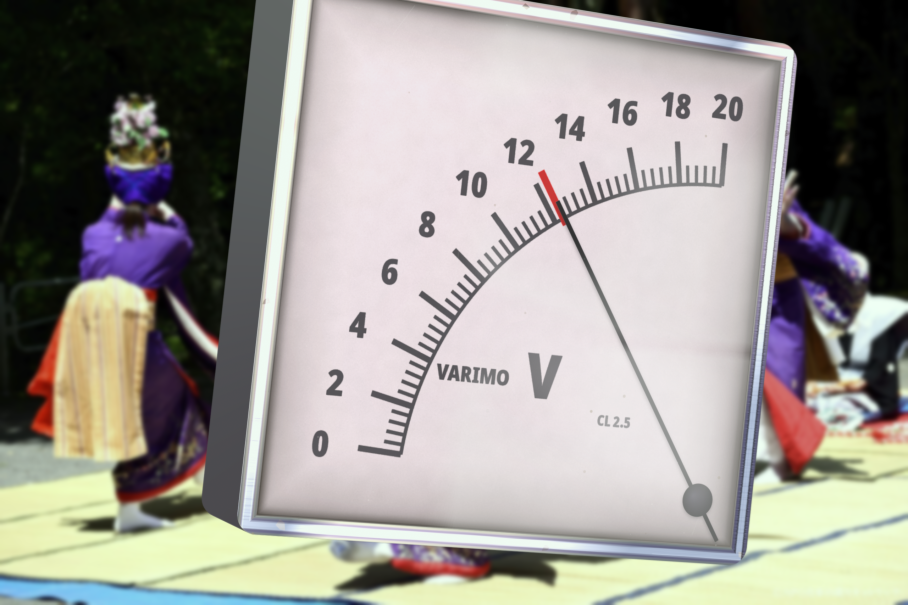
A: V 12.4
